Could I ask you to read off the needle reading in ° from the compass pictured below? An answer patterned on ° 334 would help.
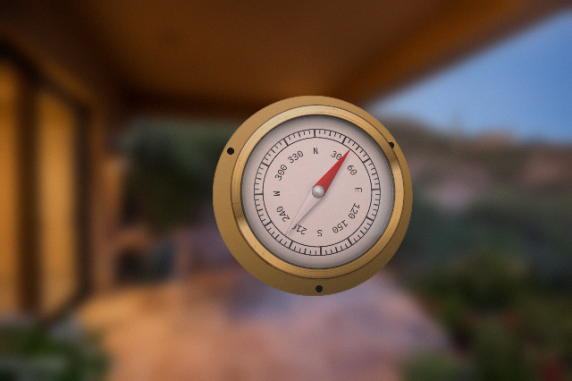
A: ° 40
